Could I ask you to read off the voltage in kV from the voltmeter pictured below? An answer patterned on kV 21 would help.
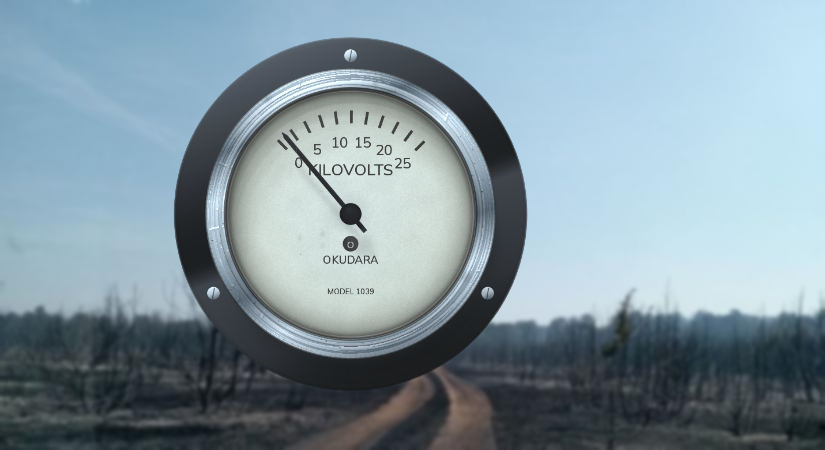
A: kV 1.25
